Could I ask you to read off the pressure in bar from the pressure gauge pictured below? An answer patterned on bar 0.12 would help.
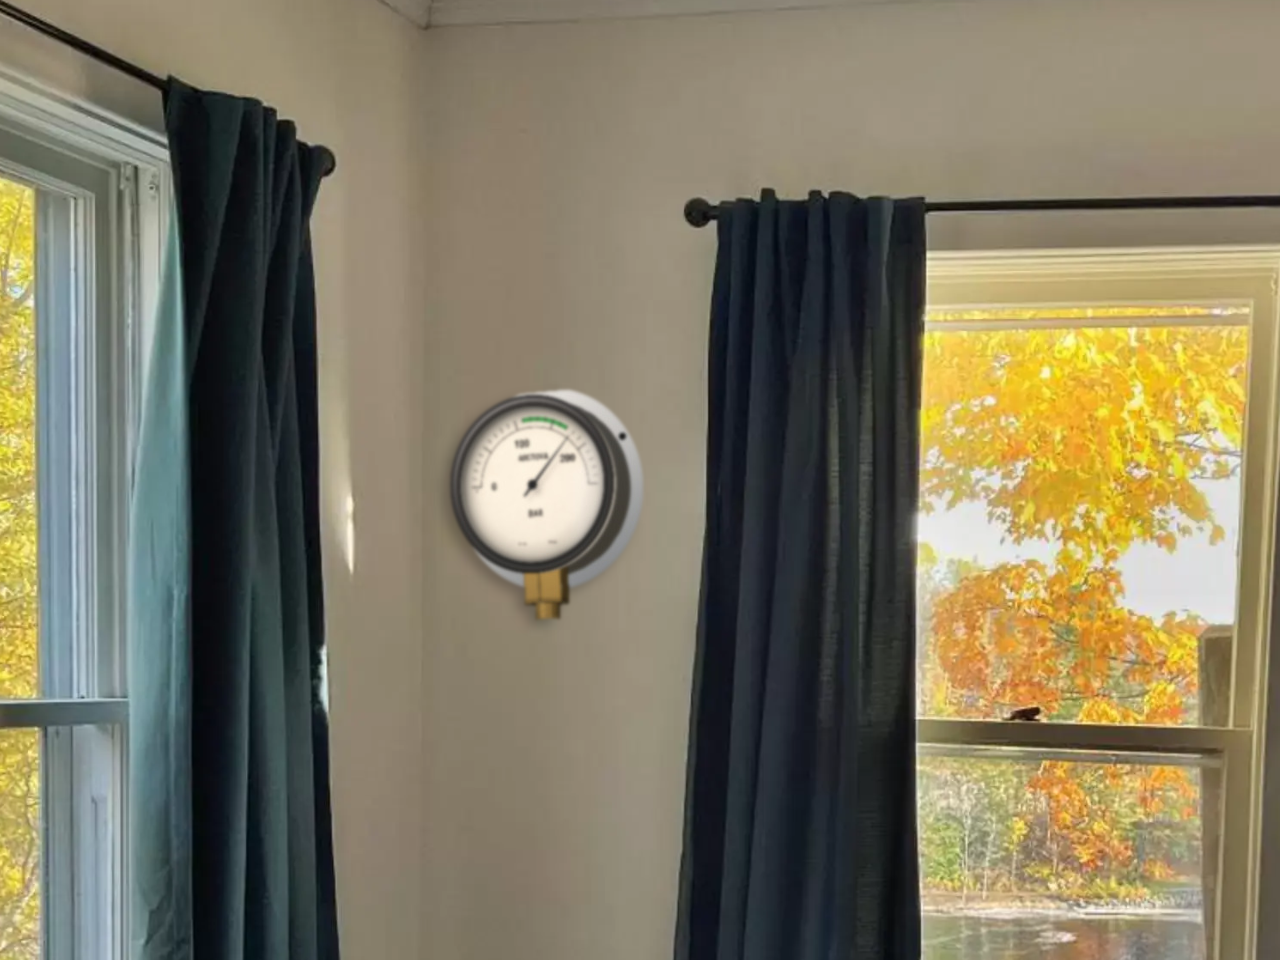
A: bar 180
